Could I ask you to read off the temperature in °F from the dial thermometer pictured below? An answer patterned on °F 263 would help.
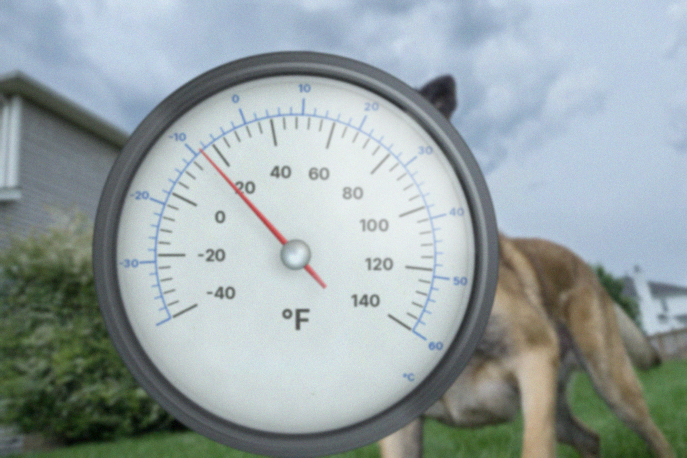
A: °F 16
